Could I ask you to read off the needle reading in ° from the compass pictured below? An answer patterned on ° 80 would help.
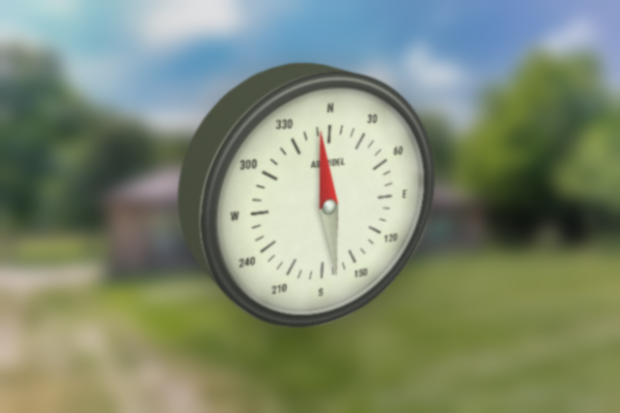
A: ° 350
